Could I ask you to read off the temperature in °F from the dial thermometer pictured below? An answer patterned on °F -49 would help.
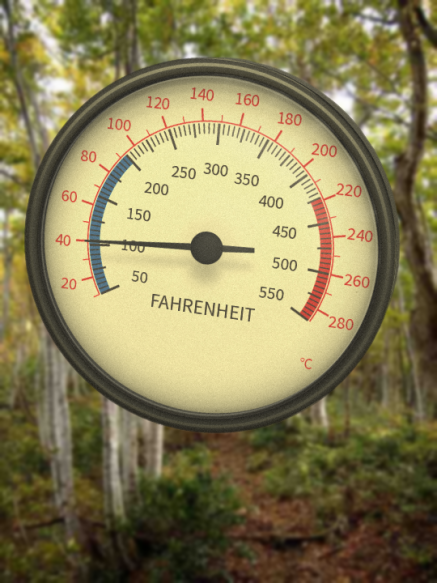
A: °F 105
